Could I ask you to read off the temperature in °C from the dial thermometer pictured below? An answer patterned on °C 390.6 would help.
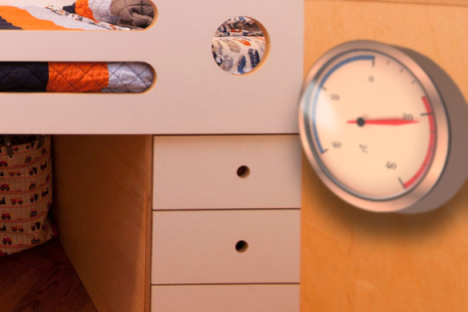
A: °C 22
